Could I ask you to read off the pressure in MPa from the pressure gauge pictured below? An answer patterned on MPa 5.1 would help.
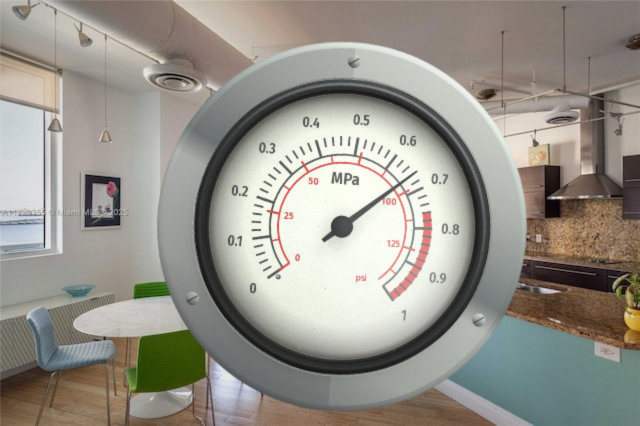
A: MPa 0.66
